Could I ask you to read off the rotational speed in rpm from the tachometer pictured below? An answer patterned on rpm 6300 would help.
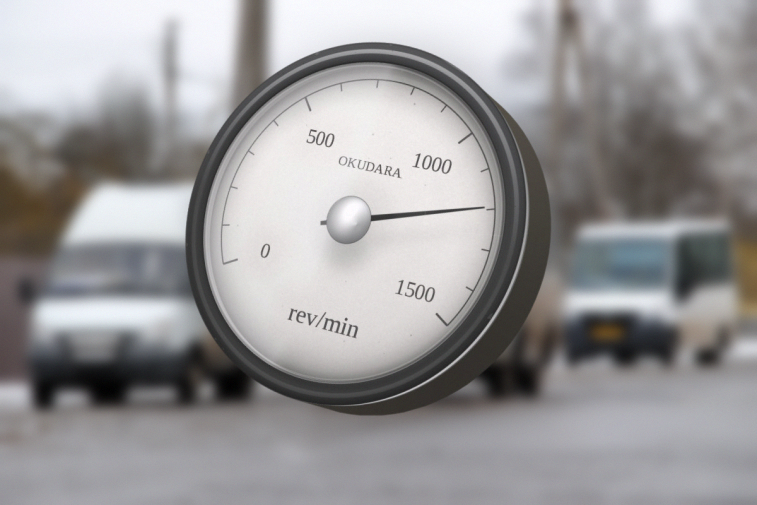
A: rpm 1200
